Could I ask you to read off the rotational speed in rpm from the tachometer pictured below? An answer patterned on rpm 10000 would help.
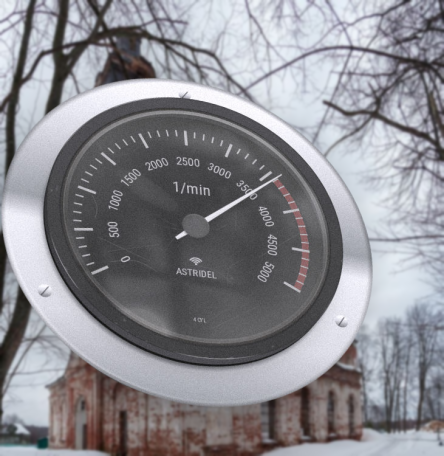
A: rpm 3600
